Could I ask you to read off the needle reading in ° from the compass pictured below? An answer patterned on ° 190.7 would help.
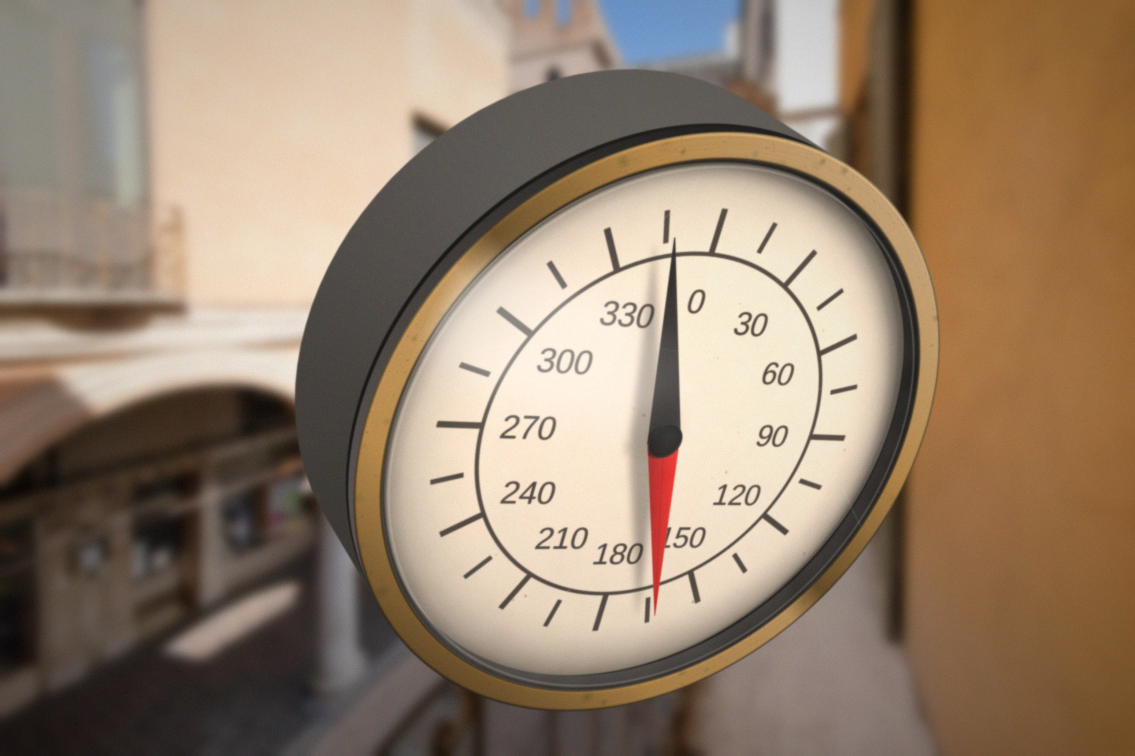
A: ° 165
